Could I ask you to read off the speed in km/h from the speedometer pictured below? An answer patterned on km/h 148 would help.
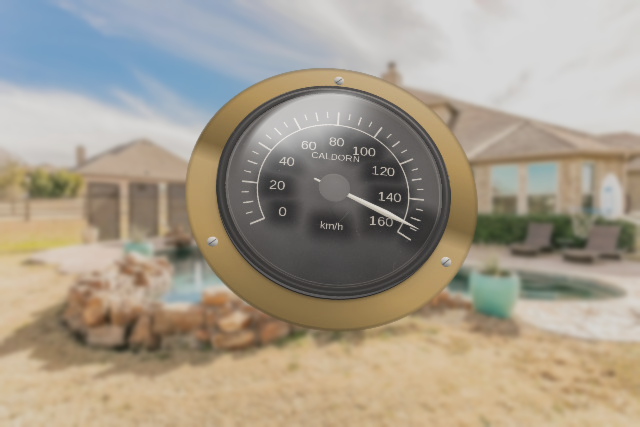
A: km/h 155
